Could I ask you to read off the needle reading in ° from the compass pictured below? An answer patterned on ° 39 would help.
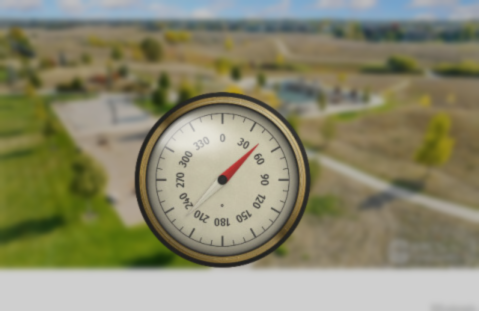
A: ° 45
